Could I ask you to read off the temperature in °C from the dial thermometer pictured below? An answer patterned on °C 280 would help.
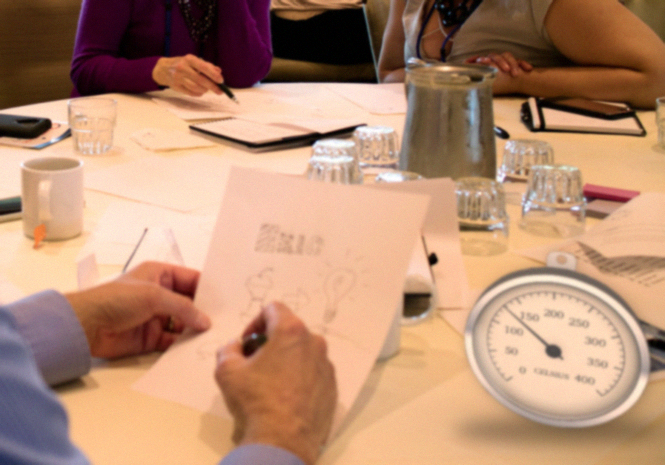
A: °C 130
